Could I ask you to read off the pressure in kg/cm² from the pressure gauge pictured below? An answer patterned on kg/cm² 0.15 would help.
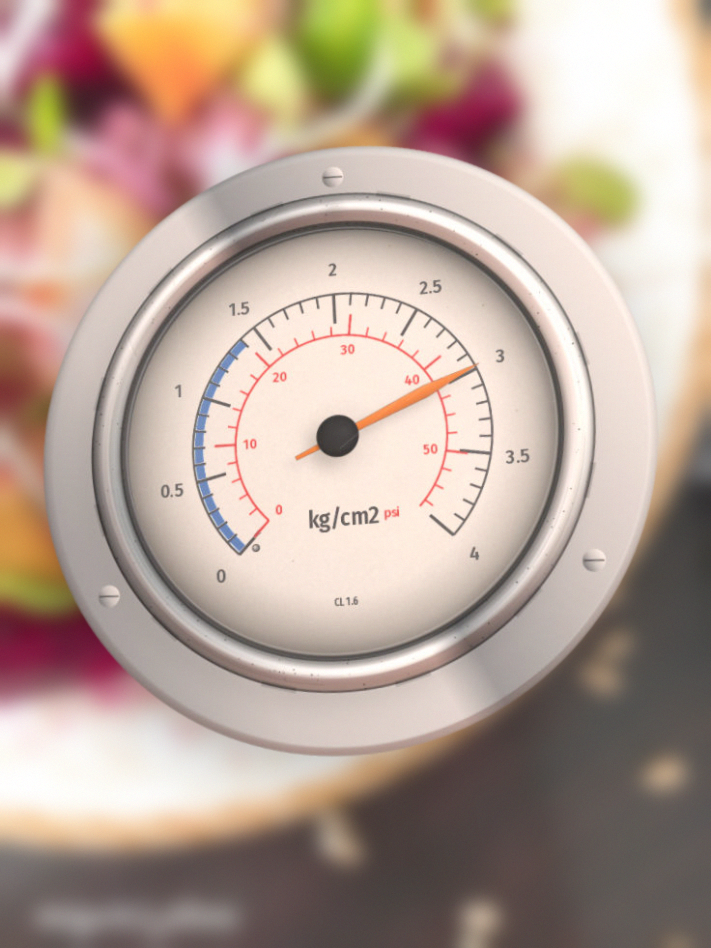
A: kg/cm² 3
